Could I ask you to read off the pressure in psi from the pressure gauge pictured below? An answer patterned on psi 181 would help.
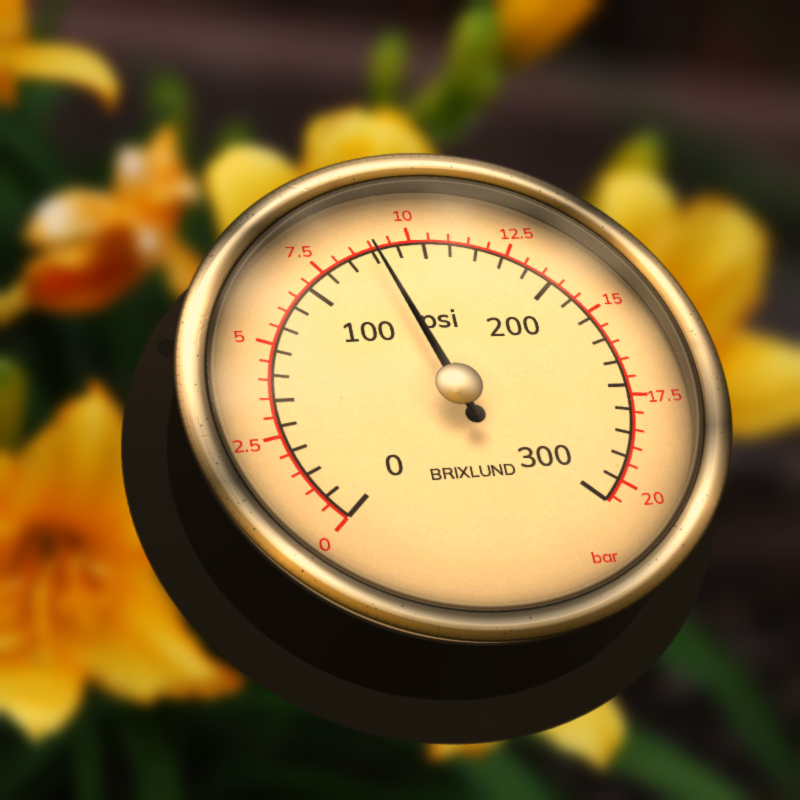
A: psi 130
